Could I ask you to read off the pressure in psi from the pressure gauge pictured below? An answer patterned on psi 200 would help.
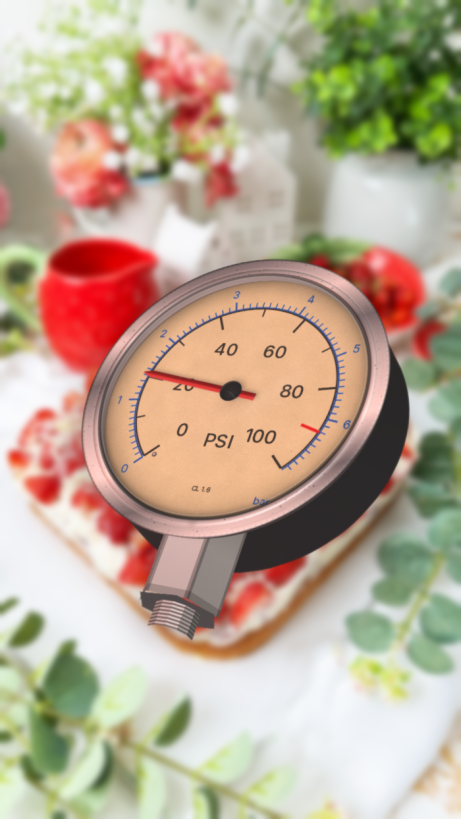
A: psi 20
